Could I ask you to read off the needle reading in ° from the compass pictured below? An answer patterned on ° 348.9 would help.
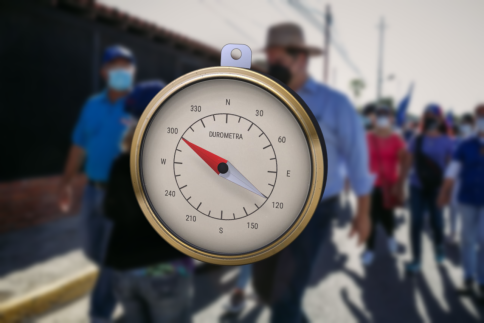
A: ° 300
